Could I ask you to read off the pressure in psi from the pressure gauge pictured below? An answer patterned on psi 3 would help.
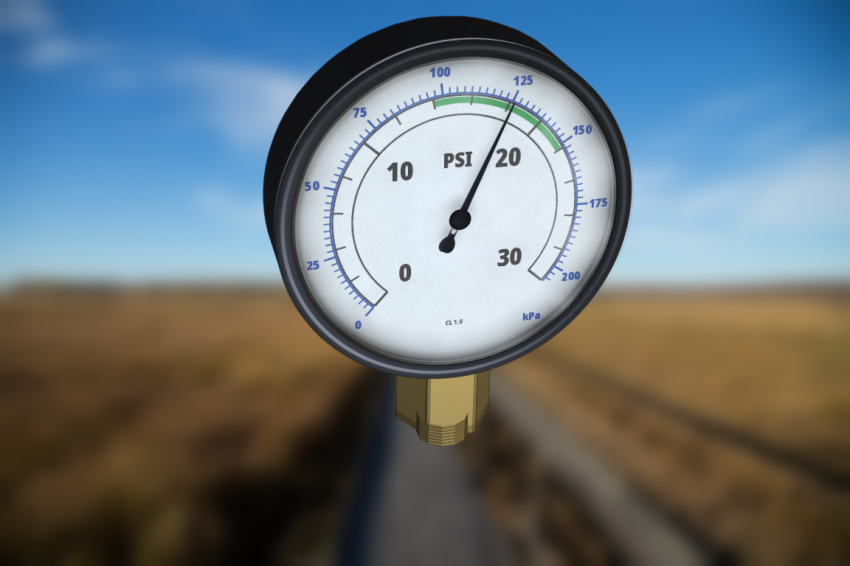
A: psi 18
